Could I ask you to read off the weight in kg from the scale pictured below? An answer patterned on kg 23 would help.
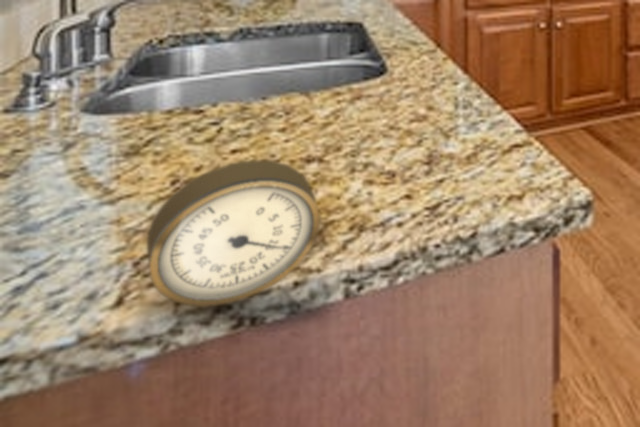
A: kg 15
